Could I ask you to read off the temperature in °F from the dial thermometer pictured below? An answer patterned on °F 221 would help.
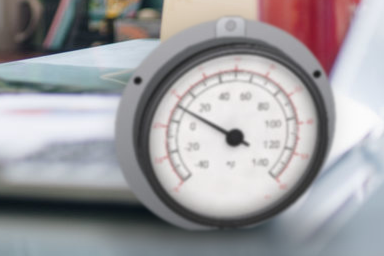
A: °F 10
